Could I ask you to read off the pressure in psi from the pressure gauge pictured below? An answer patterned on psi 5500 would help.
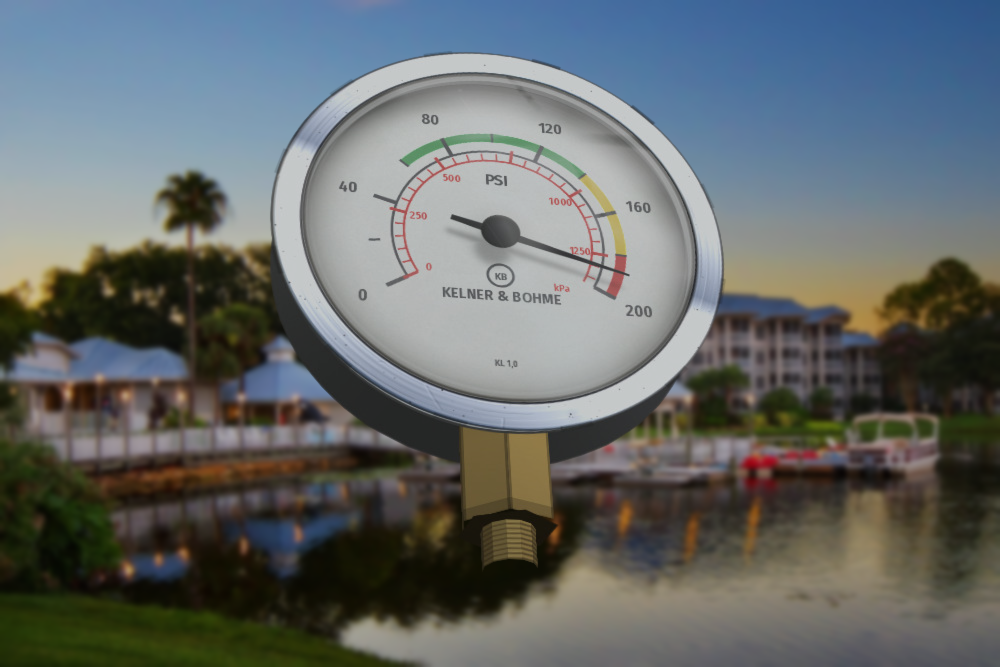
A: psi 190
